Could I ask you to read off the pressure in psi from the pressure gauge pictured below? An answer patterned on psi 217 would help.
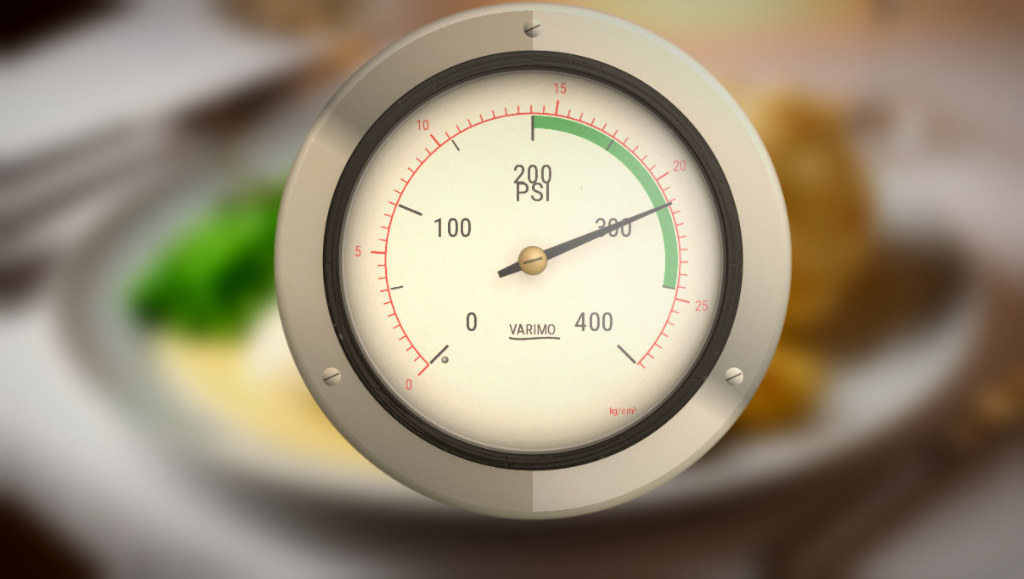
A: psi 300
